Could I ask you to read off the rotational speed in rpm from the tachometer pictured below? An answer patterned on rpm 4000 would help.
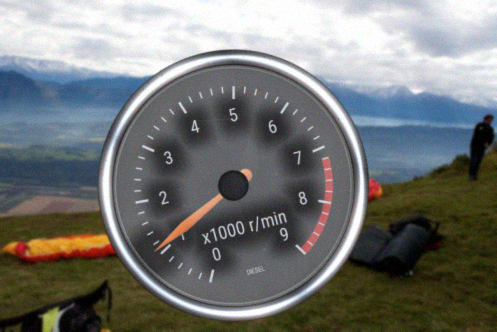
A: rpm 1100
